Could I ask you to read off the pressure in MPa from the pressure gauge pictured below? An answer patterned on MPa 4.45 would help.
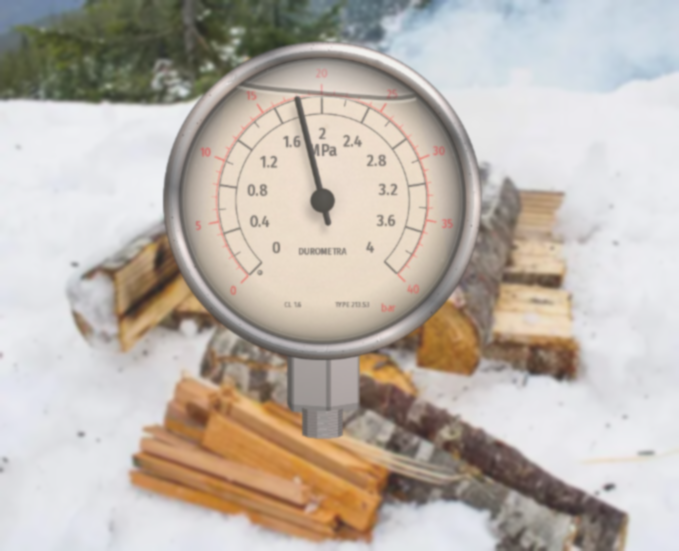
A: MPa 1.8
